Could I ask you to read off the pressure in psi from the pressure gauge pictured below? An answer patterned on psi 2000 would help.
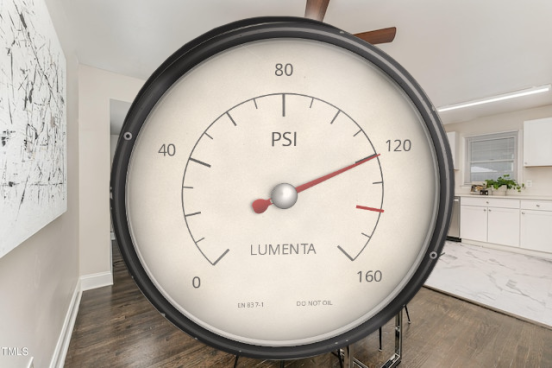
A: psi 120
